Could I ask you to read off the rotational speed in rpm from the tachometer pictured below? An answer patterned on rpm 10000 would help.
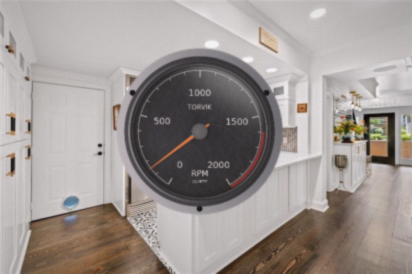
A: rpm 150
